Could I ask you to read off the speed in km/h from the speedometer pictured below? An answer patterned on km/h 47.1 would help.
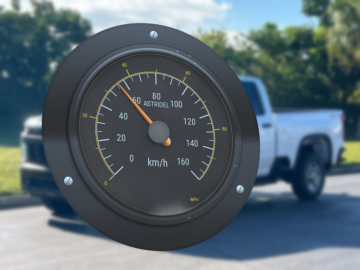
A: km/h 55
